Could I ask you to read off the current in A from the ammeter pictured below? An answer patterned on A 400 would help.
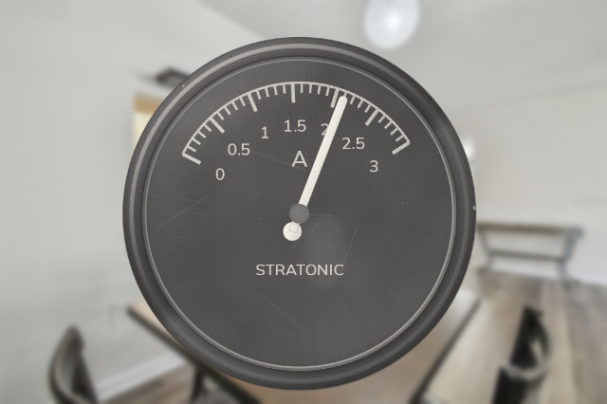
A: A 2.1
